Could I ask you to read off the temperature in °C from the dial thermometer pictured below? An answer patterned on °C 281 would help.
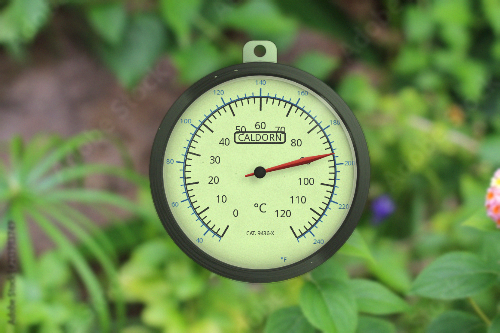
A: °C 90
